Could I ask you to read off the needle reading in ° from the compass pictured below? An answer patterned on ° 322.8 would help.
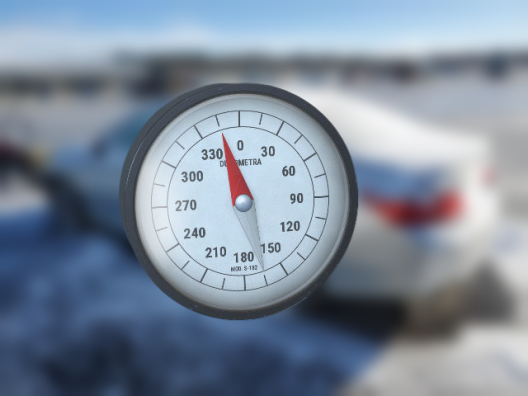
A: ° 345
